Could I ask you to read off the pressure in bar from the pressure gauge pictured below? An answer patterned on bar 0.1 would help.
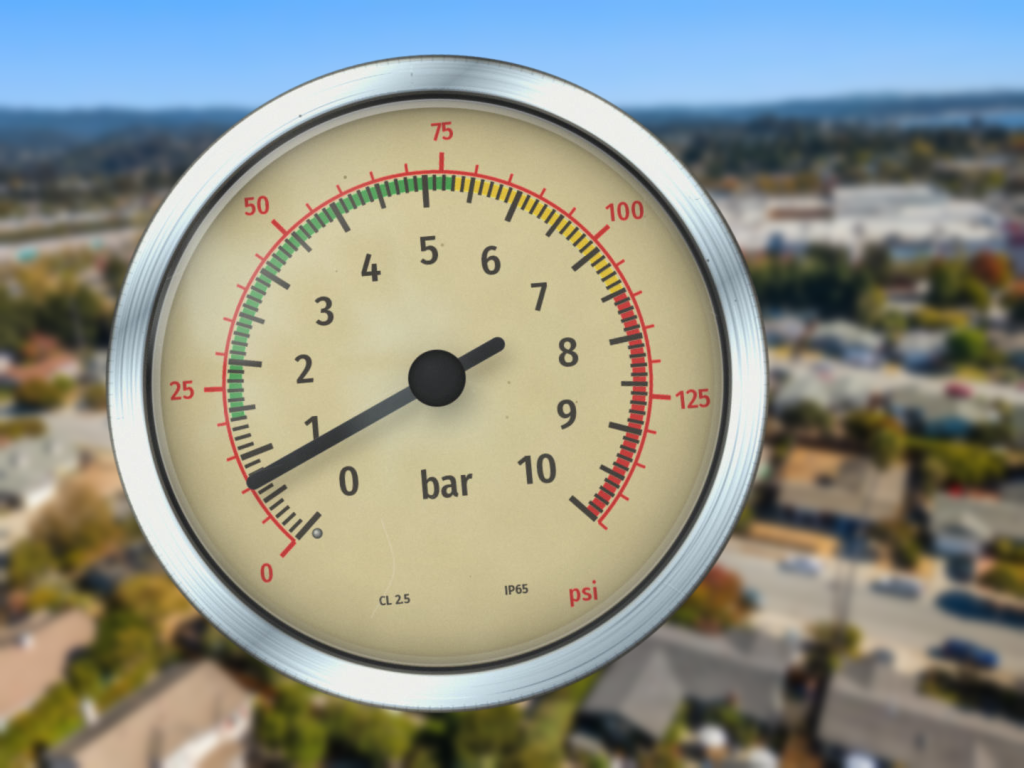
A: bar 0.7
